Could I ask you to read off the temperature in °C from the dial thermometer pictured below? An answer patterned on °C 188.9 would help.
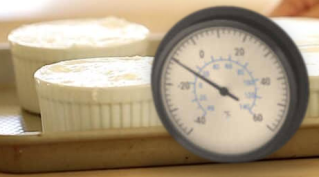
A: °C -10
